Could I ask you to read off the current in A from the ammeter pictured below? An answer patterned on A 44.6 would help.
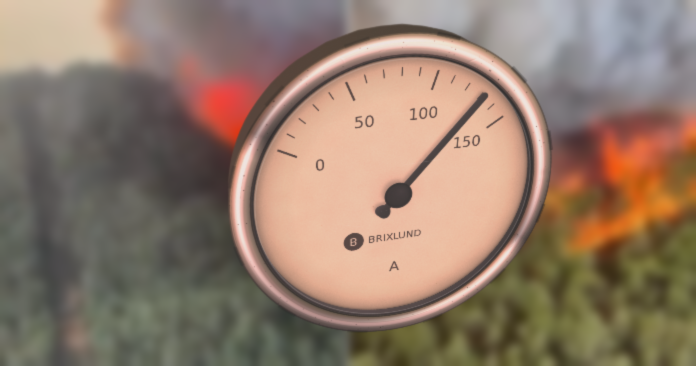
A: A 130
